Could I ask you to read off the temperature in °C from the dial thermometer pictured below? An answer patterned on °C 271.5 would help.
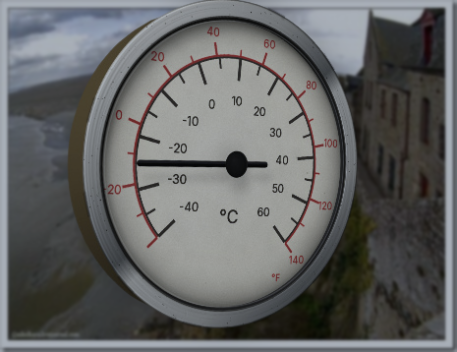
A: °C -25
